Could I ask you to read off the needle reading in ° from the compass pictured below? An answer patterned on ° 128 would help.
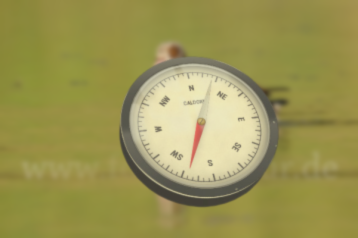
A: ° 205
